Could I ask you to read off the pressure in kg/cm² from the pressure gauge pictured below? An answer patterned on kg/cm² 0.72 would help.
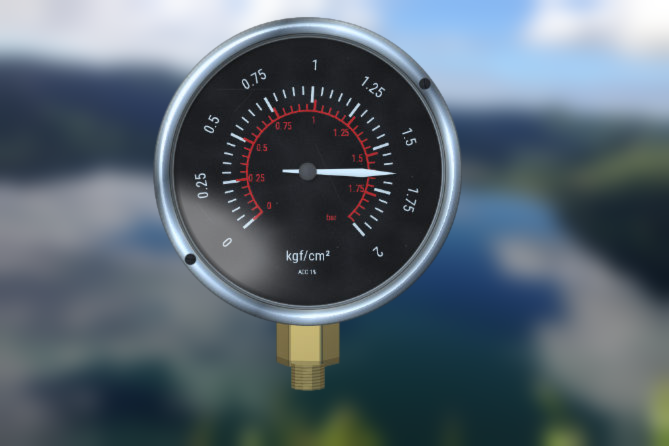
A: kg/cm² 1.65
